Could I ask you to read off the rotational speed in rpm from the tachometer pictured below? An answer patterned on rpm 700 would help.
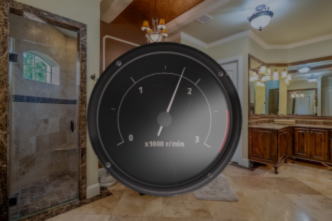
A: rpm 1750
